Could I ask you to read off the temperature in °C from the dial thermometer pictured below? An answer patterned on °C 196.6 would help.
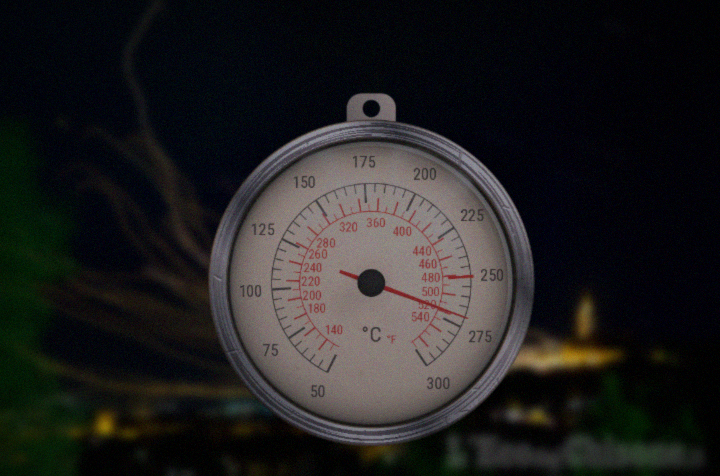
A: °C 270
